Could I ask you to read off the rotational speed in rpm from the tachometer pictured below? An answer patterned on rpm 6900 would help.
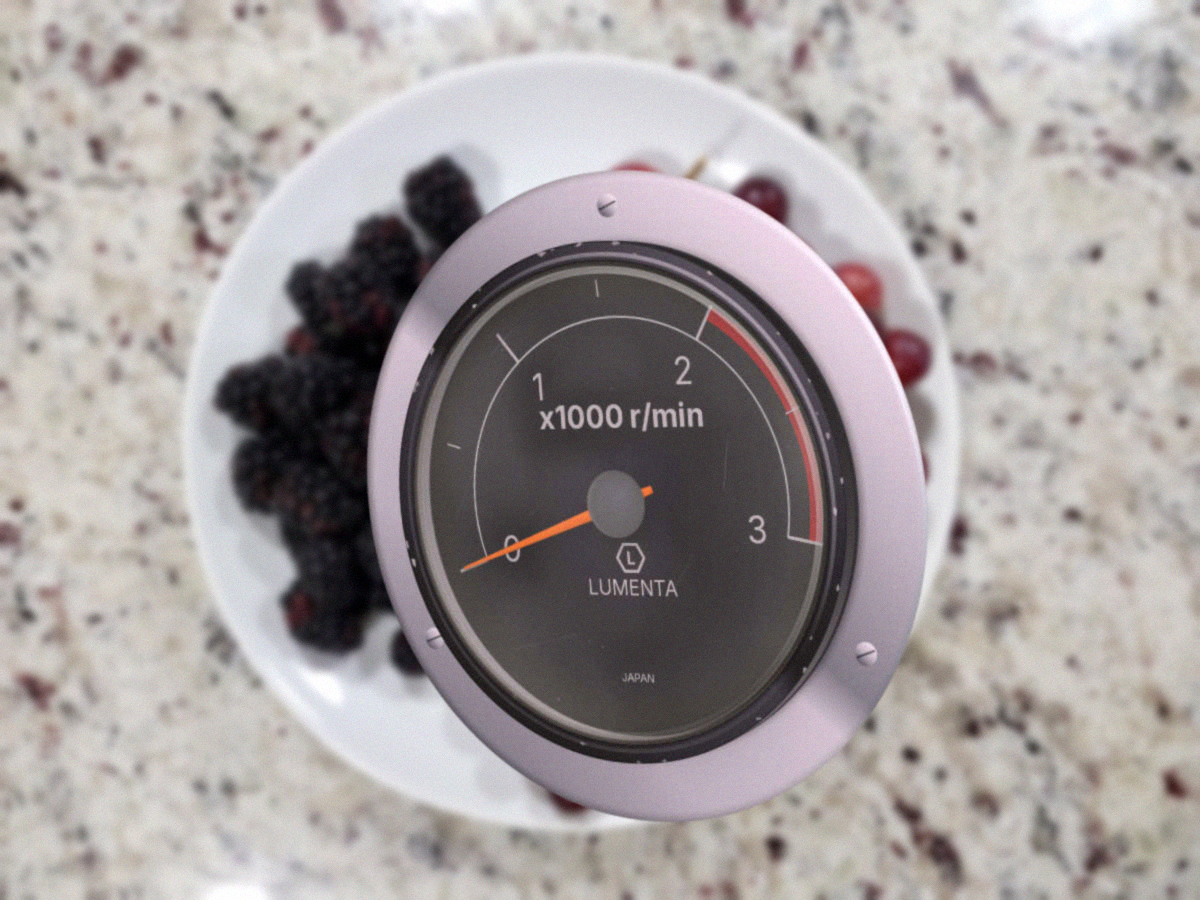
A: rpm 0
